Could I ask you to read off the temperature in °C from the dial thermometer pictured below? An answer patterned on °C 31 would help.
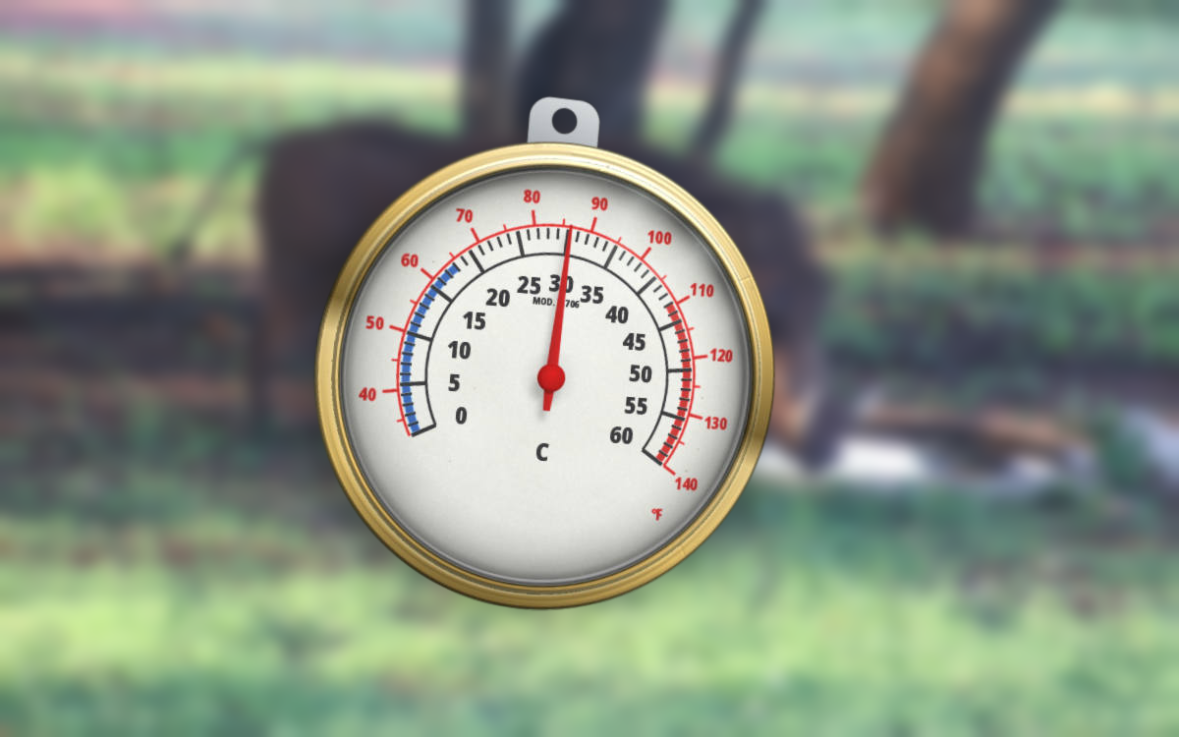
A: °C 30
